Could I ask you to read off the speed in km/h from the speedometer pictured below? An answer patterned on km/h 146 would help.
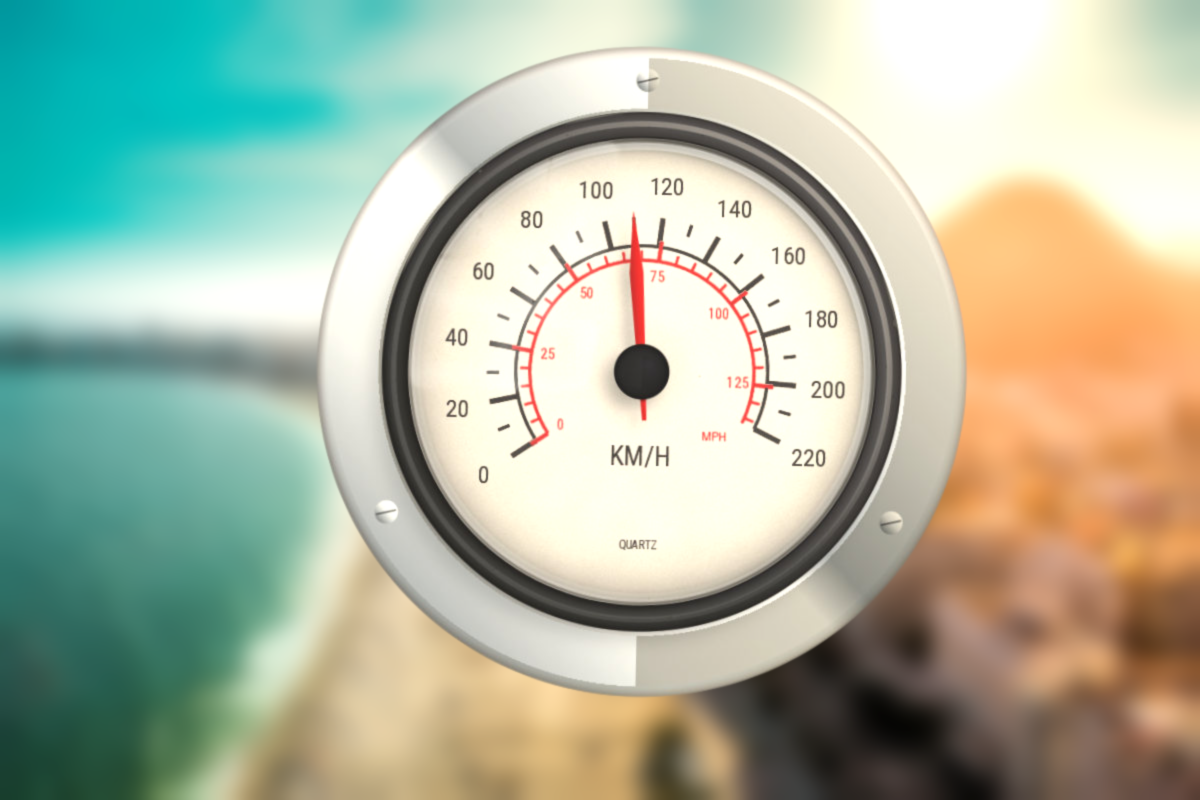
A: km/h 110
